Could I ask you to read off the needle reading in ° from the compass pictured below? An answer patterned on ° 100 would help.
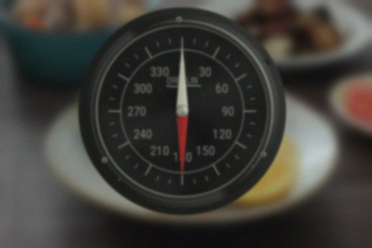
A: ° 180
